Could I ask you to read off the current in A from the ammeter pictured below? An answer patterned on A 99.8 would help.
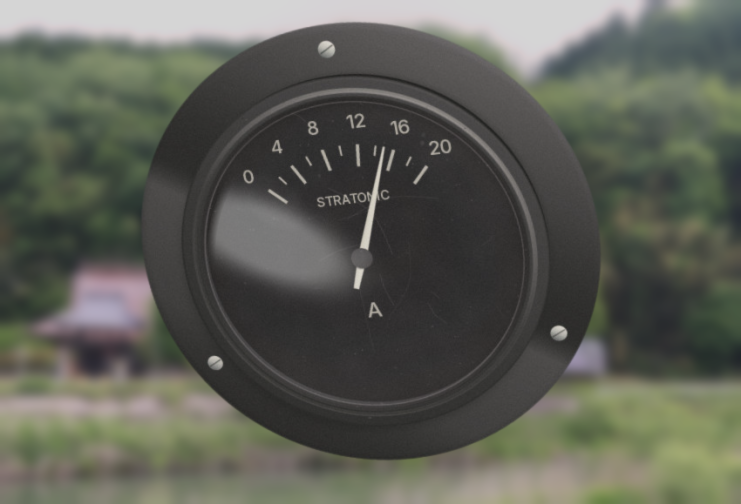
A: A 15
